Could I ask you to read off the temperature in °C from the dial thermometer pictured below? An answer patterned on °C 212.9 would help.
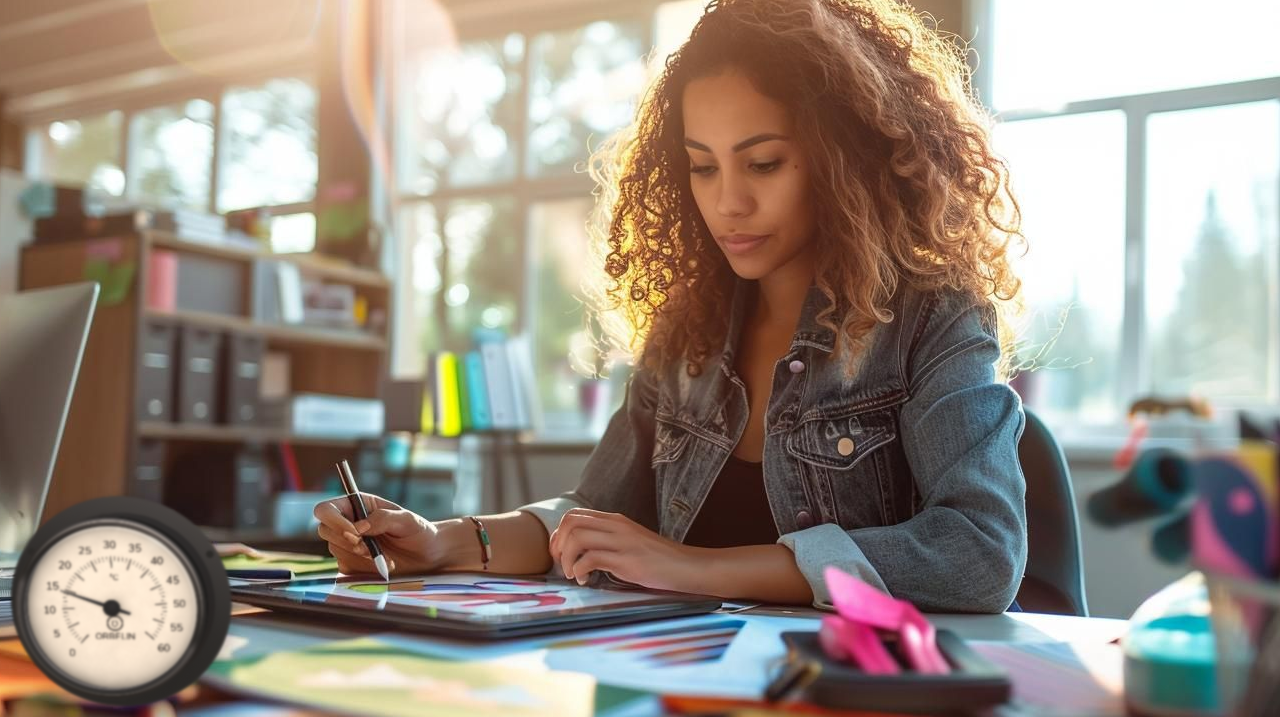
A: °C 15
